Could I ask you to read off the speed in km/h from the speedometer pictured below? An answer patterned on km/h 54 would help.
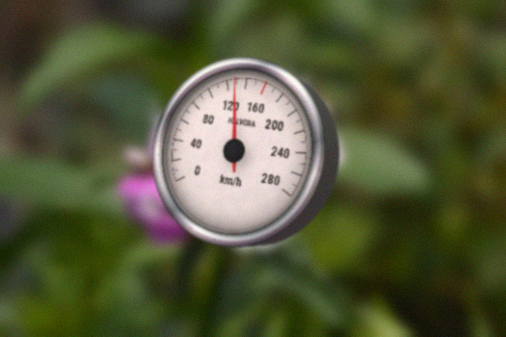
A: km/h 130
